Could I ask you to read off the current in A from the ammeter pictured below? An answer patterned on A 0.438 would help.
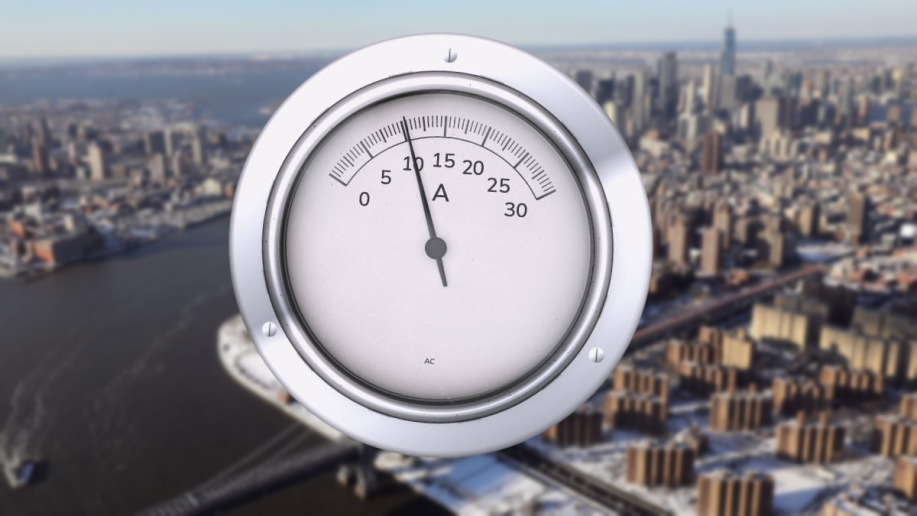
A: A 10.5
